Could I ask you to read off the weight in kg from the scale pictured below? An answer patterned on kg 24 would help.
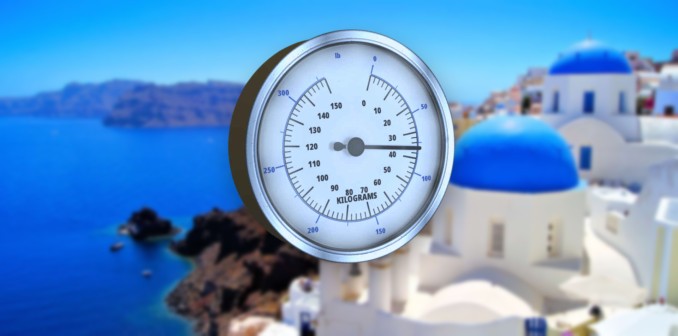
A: kg 36
